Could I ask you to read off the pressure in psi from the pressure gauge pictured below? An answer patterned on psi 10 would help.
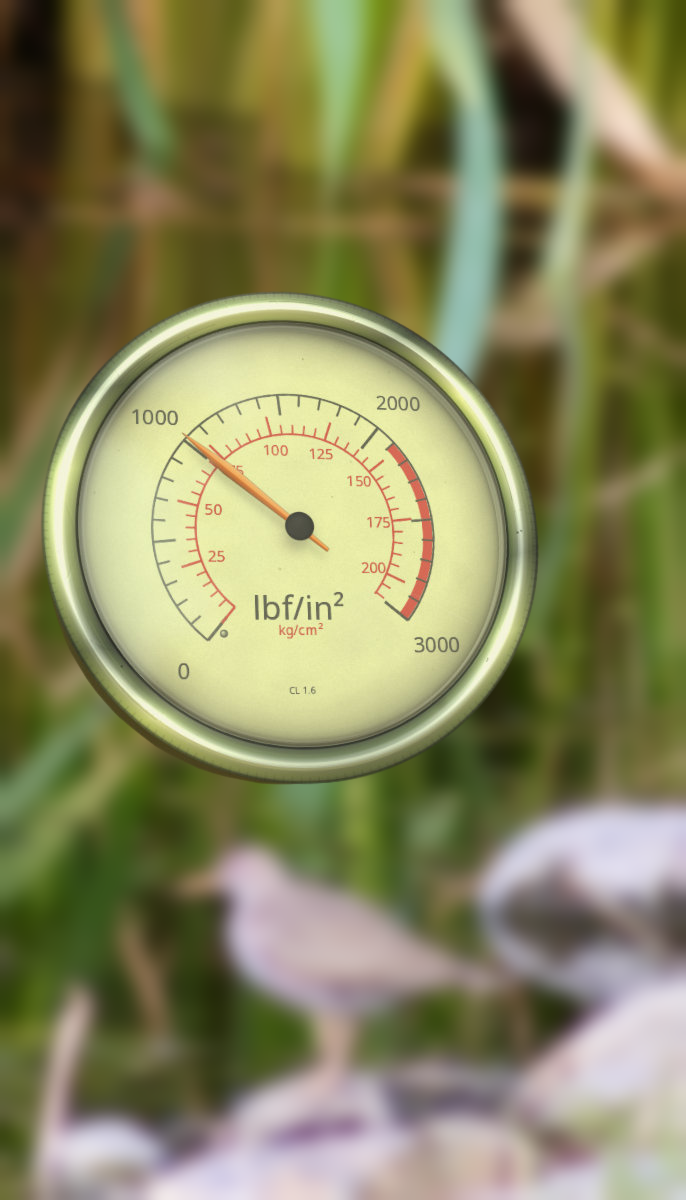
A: psi 1000
